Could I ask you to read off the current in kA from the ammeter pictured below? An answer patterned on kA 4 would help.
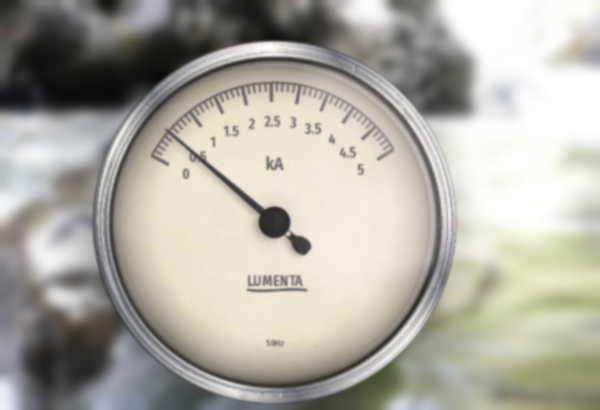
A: kA 0.5
